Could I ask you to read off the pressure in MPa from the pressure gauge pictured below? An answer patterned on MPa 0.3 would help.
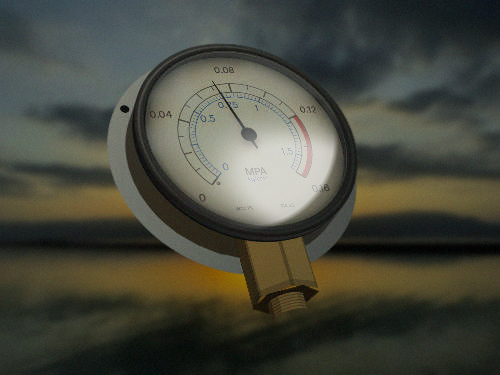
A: MPa 0.07
